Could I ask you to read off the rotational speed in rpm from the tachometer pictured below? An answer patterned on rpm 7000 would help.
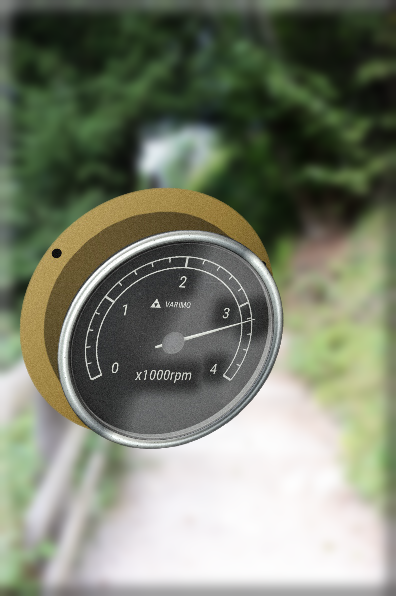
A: rpm 3200
